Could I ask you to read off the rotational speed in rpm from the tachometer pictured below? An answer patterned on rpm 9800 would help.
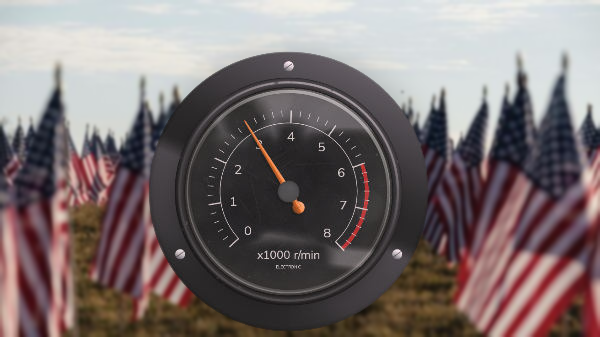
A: rpm 3000
